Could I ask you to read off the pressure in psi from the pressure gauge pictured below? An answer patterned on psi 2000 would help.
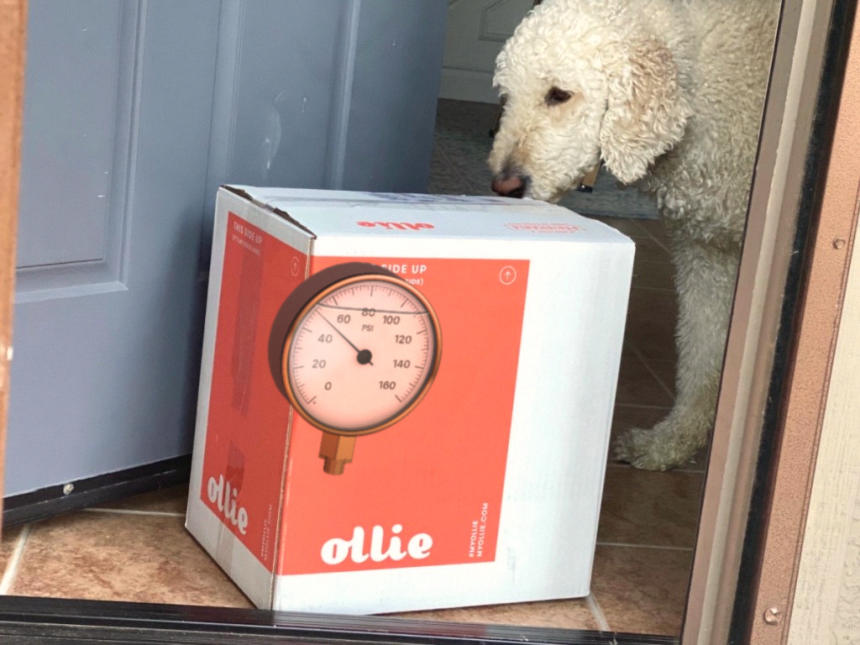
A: psi 50
